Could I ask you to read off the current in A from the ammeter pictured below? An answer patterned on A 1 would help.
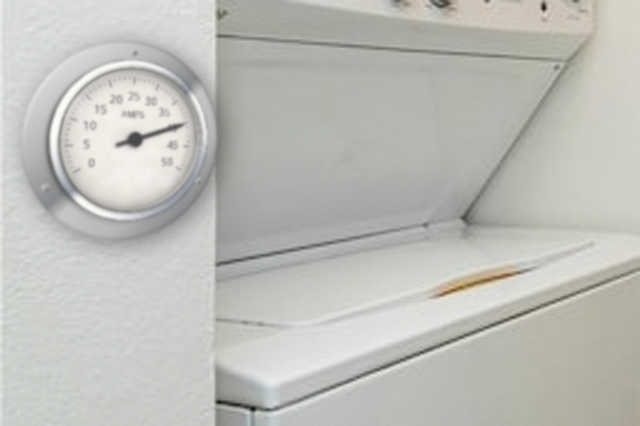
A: A 40
